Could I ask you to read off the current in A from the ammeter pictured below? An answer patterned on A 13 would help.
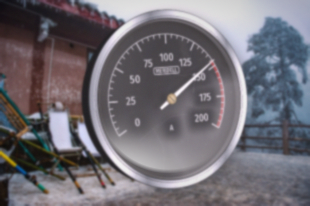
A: A 145
